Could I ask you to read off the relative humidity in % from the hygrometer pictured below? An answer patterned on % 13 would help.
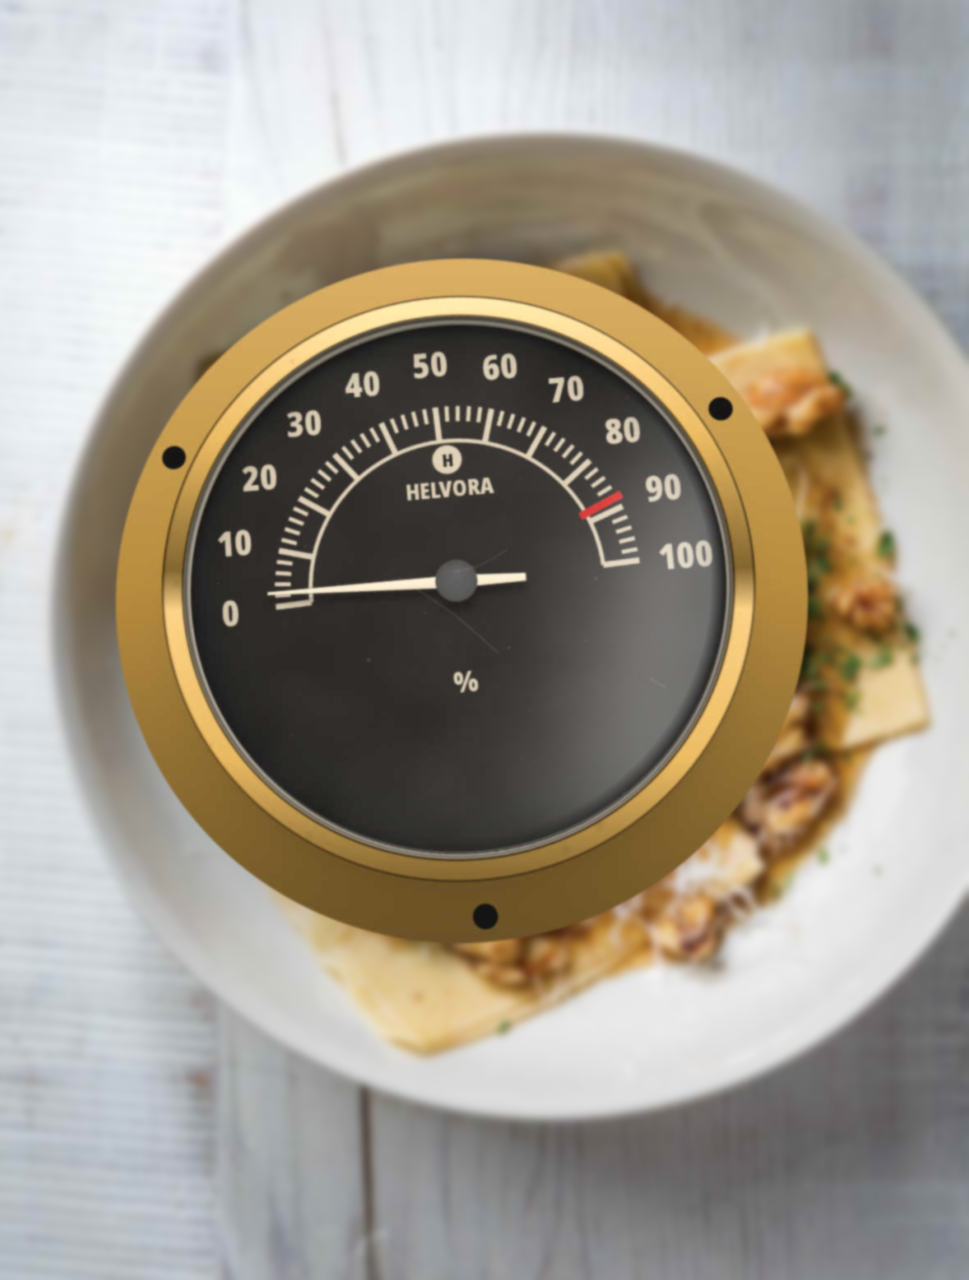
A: % 2
